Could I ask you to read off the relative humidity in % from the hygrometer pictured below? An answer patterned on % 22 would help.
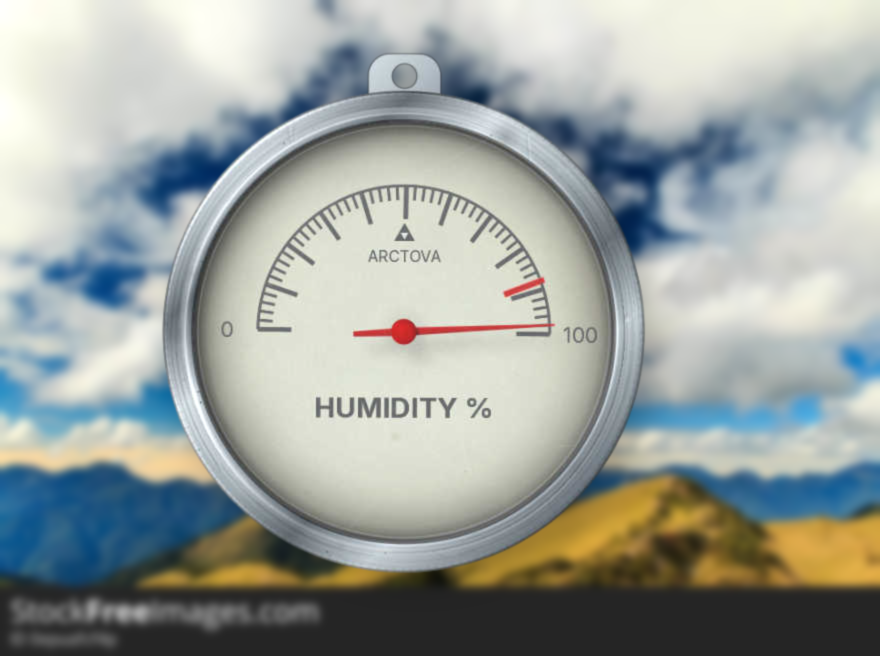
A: % 98
